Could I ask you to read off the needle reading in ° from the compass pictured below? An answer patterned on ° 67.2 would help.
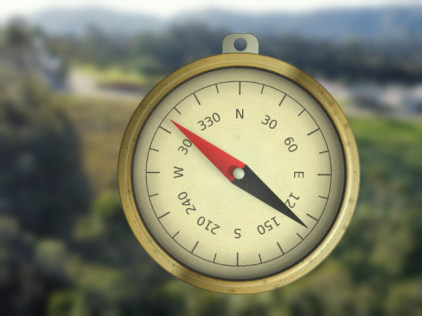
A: ° 307.5
